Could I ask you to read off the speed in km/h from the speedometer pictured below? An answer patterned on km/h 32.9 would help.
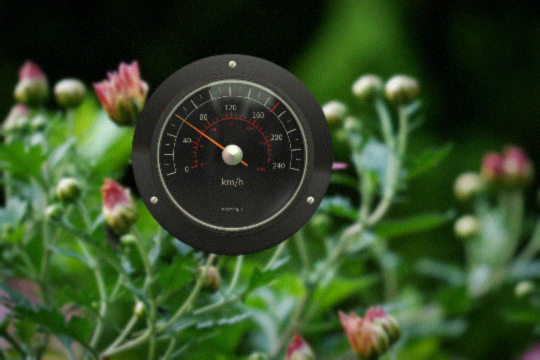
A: km/h 60
